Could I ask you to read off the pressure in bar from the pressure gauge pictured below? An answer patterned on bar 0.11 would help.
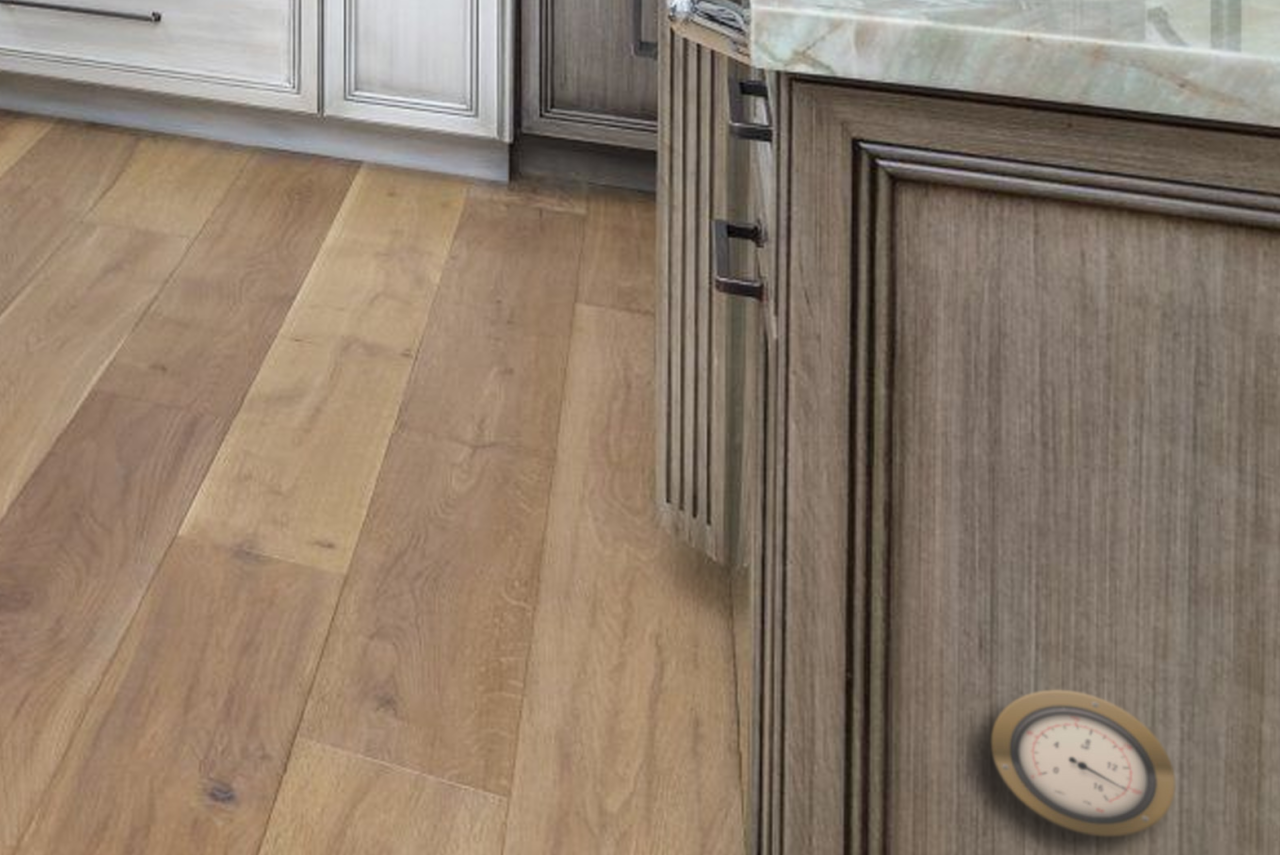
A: bar 14
